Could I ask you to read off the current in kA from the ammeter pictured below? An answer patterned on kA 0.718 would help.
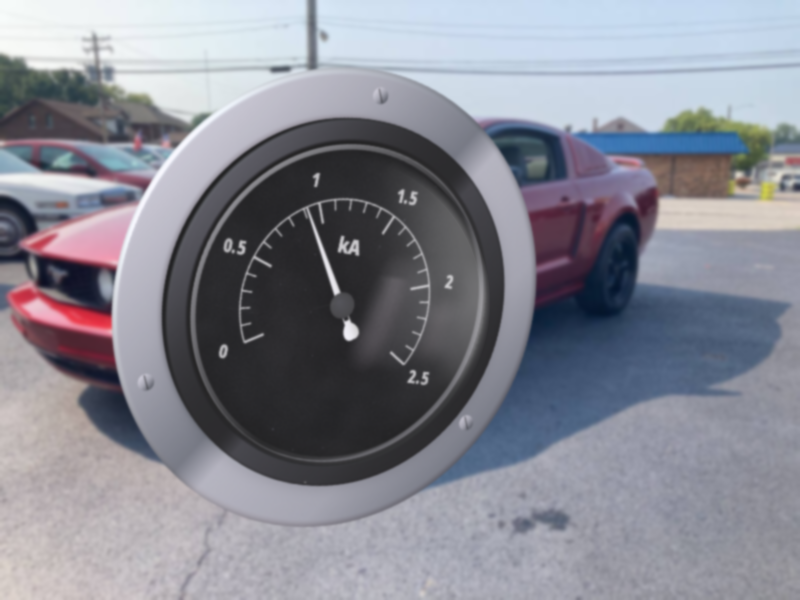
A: kA 0.9
